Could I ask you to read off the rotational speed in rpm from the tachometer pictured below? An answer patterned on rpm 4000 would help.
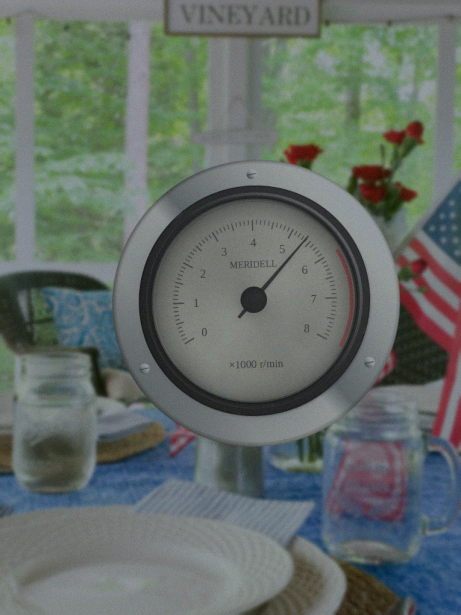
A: rpm 5400
